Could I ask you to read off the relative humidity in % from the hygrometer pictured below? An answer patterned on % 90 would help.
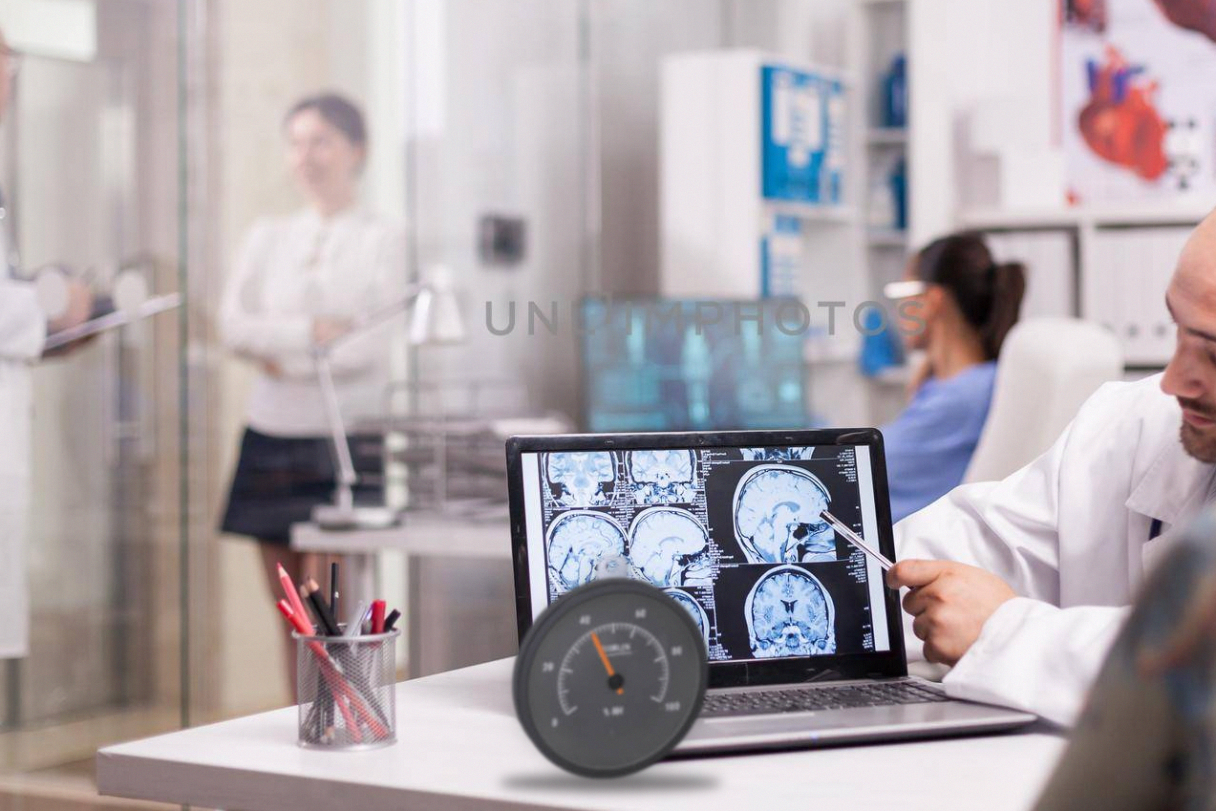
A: % 40
